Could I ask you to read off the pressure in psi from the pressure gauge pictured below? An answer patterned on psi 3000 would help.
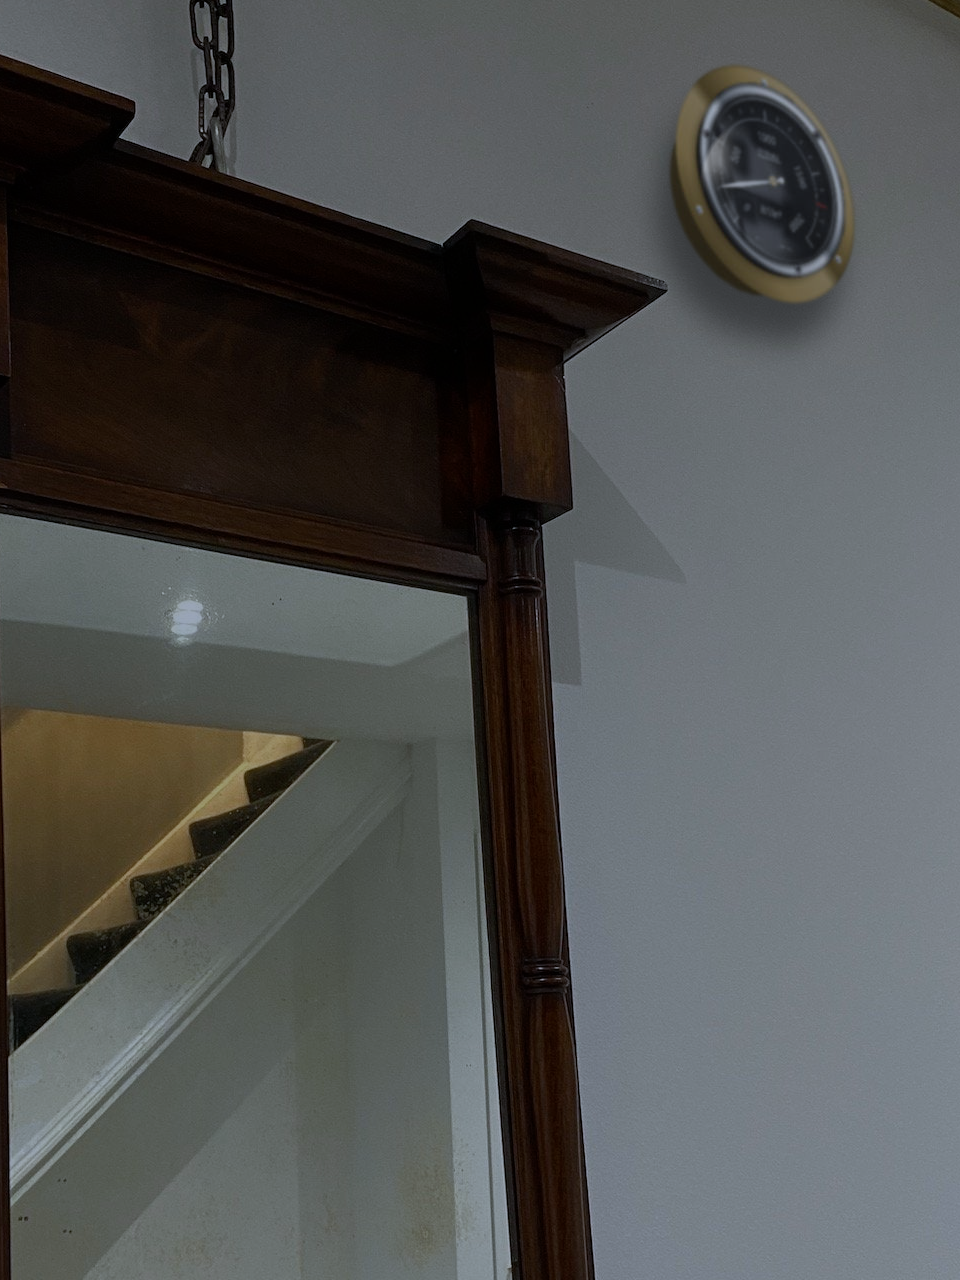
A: psi 200
